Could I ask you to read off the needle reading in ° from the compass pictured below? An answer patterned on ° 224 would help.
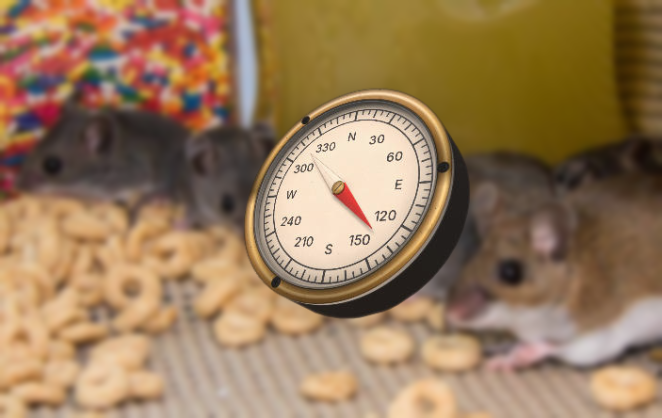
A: ° 135
